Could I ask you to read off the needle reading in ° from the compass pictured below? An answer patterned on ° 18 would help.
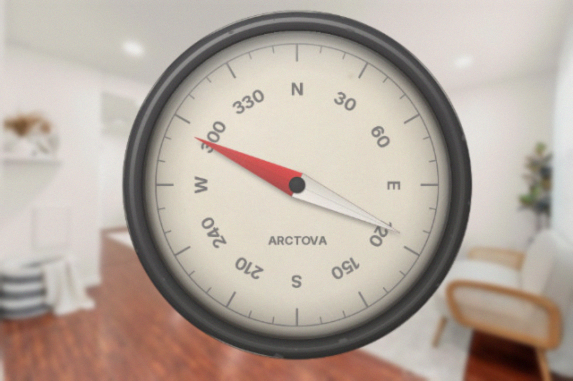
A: ° 295
